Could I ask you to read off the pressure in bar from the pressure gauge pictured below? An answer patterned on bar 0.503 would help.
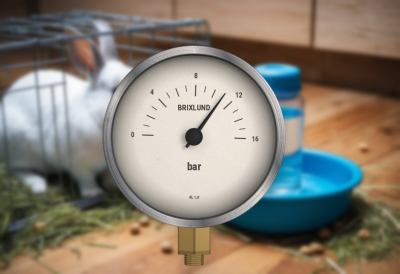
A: bar 11
